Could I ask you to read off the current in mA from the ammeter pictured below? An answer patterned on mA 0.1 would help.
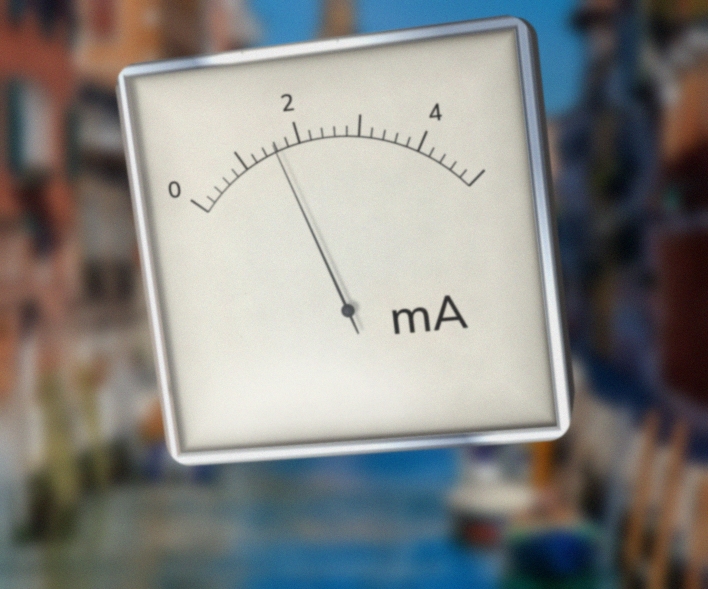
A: mA 1.6
